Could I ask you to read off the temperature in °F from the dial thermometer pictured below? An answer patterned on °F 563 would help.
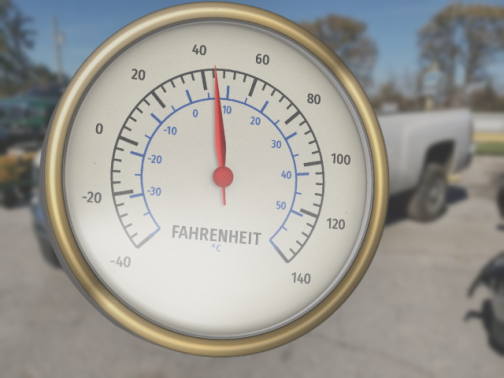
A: °F 44
